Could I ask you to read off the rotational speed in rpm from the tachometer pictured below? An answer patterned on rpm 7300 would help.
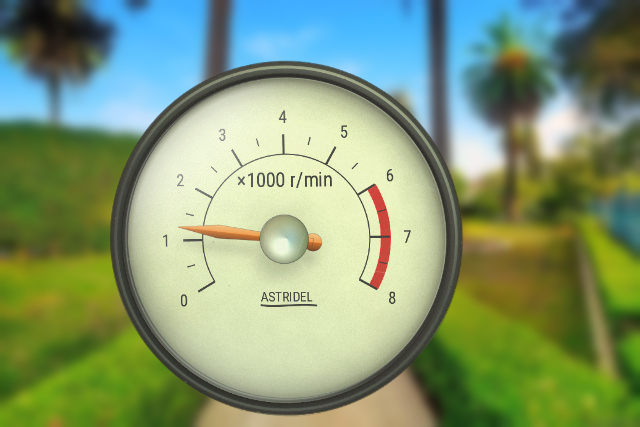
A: rpm 1250
